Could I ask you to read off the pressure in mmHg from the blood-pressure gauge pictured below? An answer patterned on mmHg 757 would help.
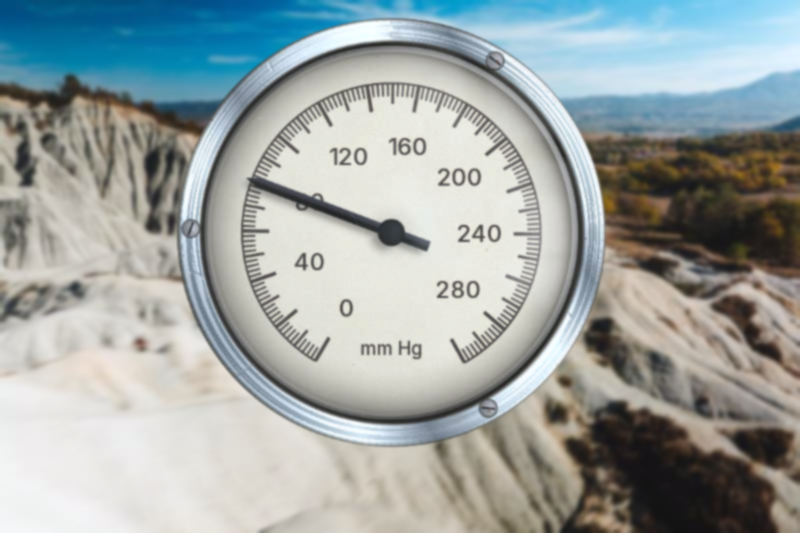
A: mmHg 80
